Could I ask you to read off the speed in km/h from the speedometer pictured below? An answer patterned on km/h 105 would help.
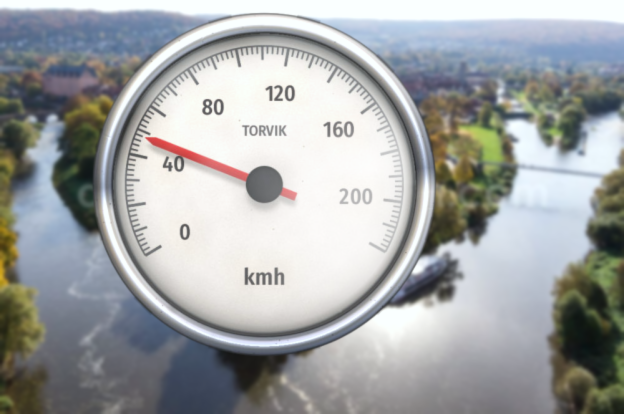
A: km/h 48
